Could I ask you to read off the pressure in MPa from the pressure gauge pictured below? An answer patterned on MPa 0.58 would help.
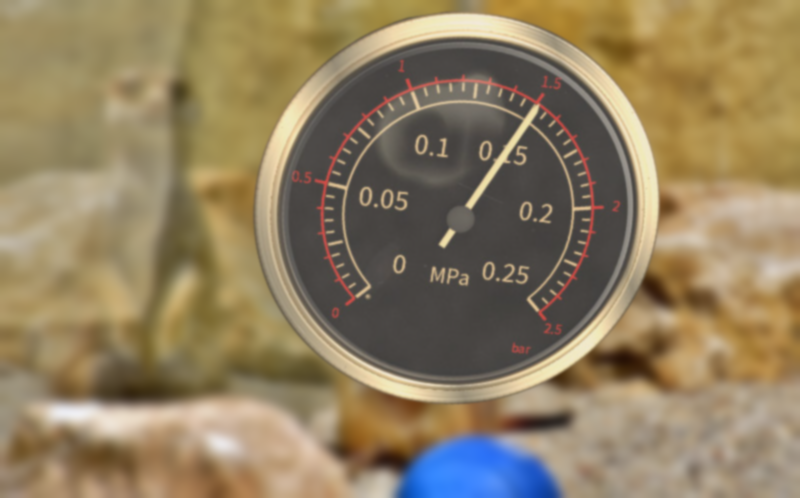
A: MPa 0.15
